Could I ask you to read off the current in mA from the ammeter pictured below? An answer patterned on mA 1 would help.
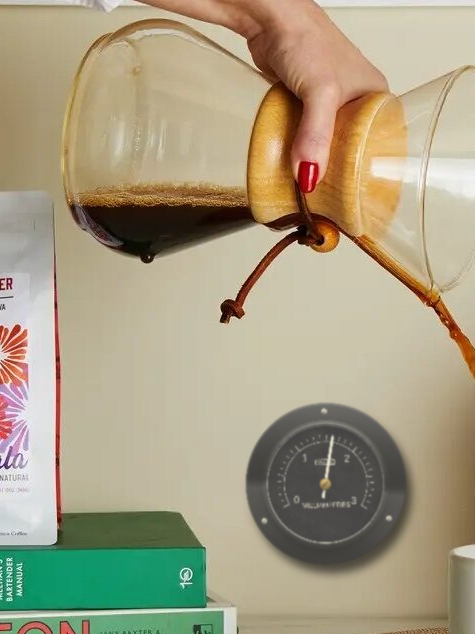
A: mA 1.6
